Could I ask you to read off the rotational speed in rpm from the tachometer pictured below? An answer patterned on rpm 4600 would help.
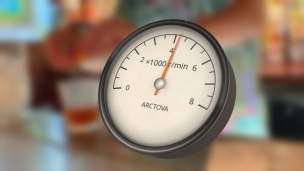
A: rpm 4250
